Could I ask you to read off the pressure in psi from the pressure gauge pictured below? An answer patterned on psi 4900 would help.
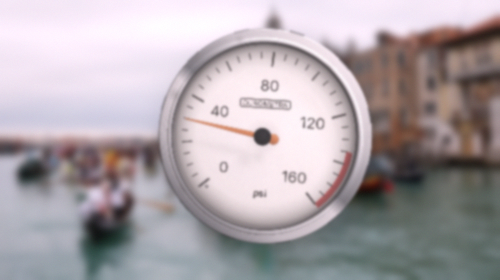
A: psi 30
